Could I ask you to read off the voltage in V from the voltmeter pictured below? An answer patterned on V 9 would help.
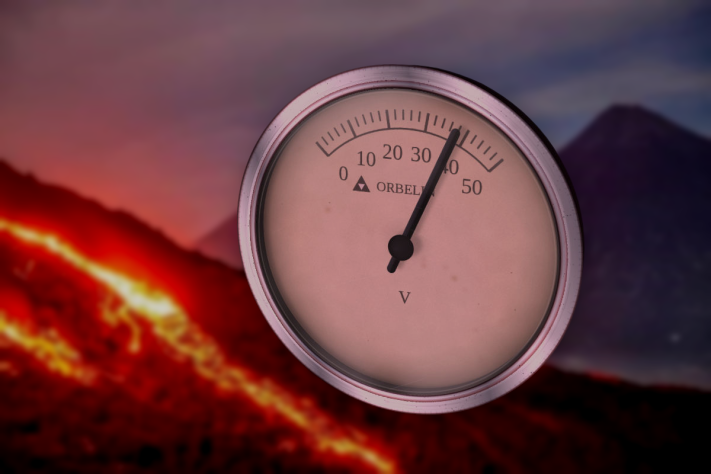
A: V 38
